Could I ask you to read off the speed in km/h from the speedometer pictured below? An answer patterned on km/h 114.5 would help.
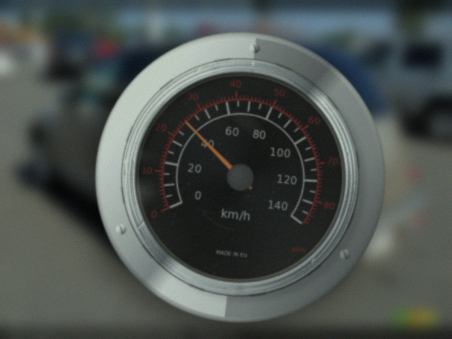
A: km/h 40
